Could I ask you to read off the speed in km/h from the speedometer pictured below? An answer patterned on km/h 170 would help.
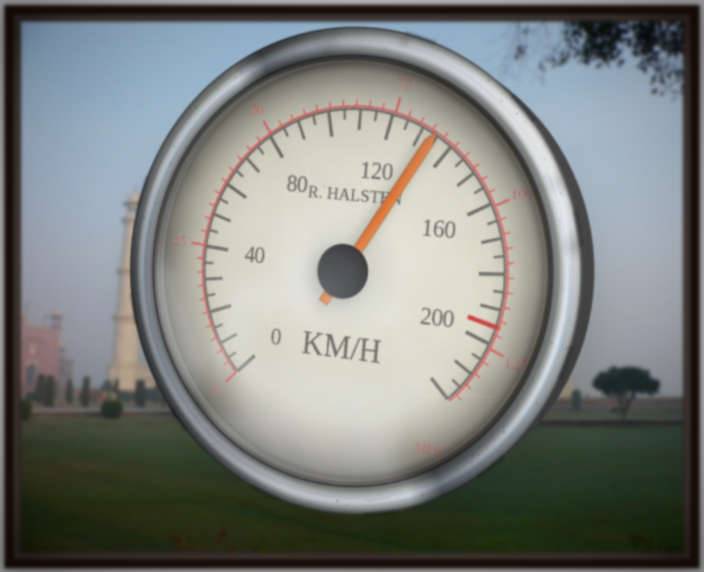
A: km/h 135
